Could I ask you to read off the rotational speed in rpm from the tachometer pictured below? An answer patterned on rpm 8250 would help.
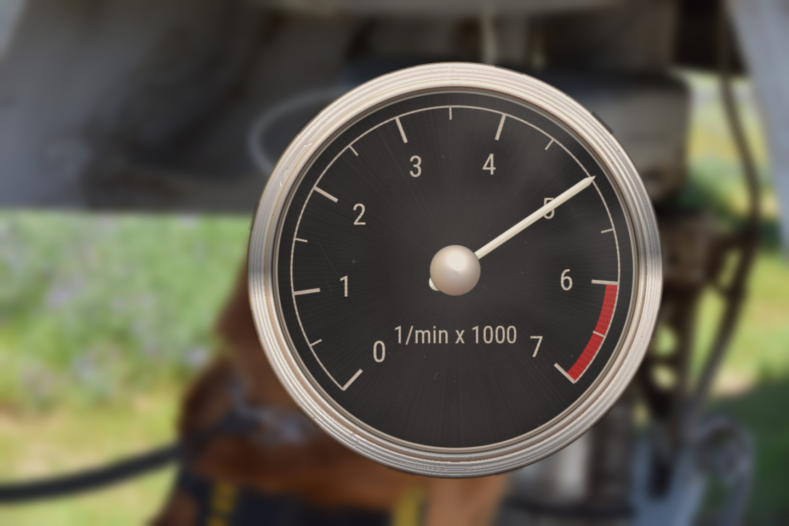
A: rpm 5000
